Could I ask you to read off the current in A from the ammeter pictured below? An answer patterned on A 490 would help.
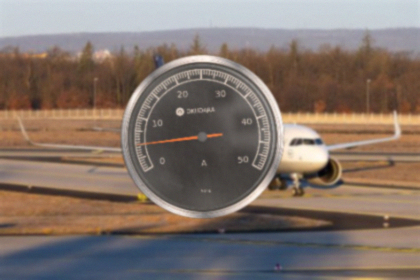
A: A 5
